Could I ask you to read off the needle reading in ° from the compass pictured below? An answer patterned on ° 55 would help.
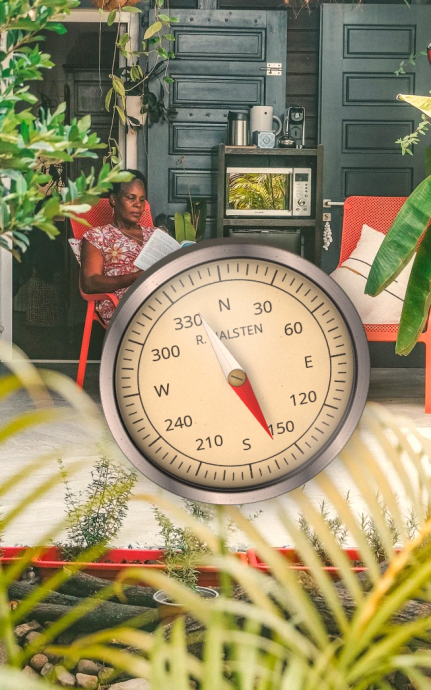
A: ° 160
